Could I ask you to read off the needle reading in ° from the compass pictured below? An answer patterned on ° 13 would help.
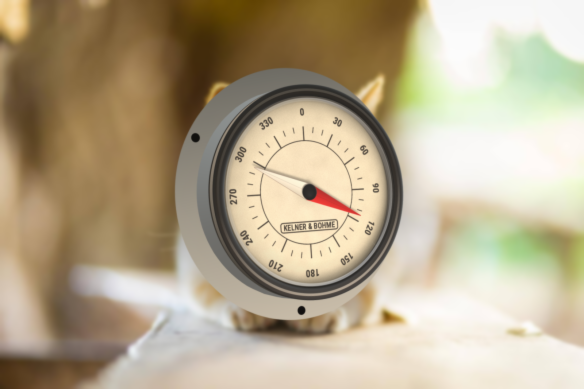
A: ° 115
